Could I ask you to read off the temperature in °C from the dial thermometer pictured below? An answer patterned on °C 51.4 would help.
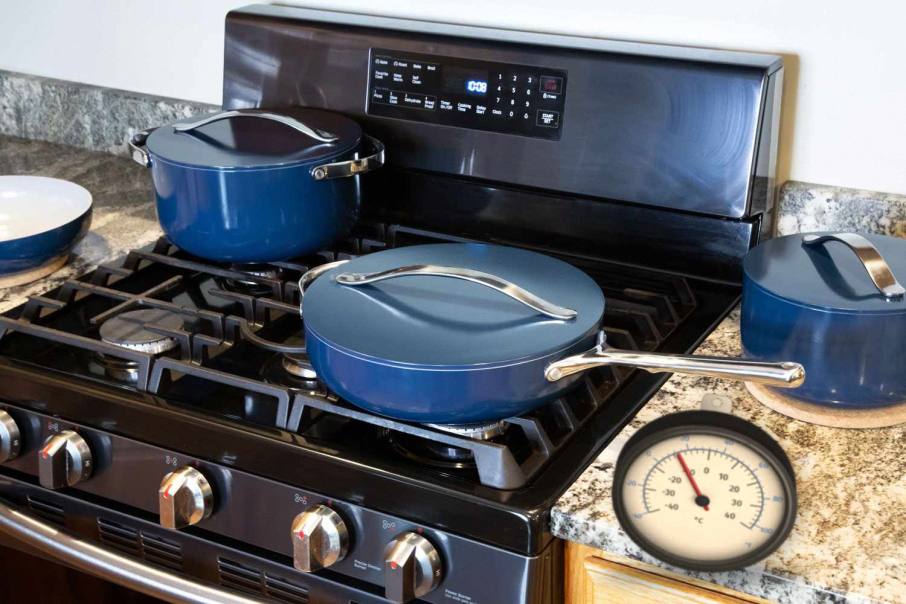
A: °C -10
